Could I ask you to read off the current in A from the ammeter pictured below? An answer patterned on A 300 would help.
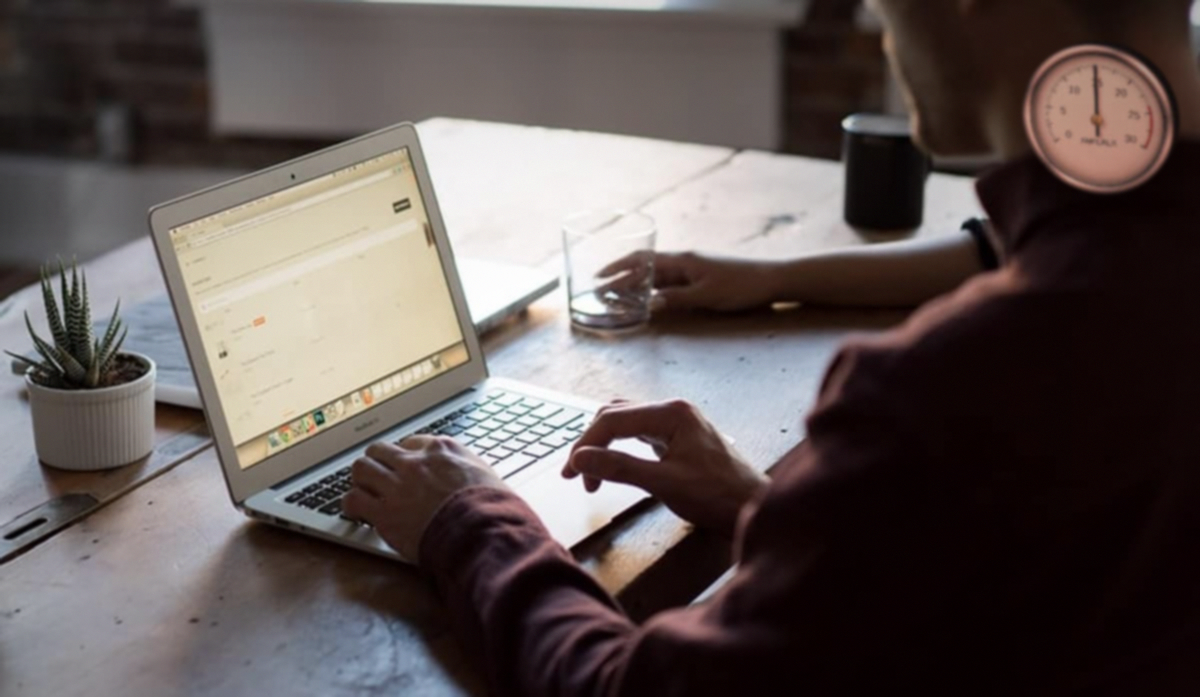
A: A 15
